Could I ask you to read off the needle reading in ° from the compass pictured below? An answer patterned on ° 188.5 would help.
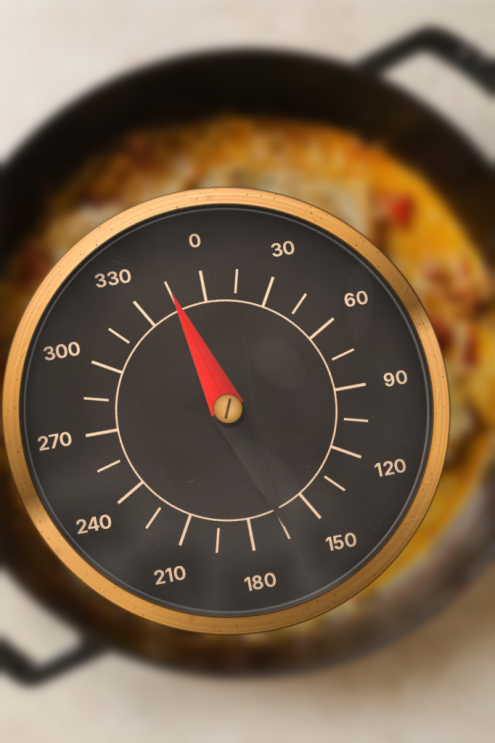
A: ° 345
